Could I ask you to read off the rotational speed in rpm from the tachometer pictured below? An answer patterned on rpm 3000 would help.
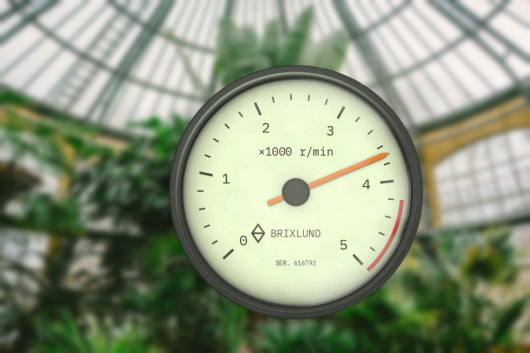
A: rpm 3700
